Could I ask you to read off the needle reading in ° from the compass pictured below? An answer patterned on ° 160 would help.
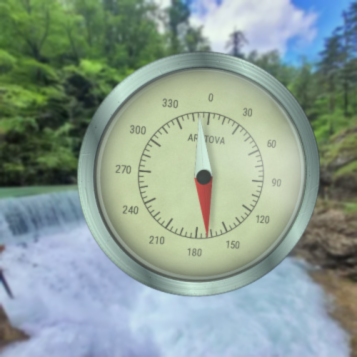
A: ° 170
